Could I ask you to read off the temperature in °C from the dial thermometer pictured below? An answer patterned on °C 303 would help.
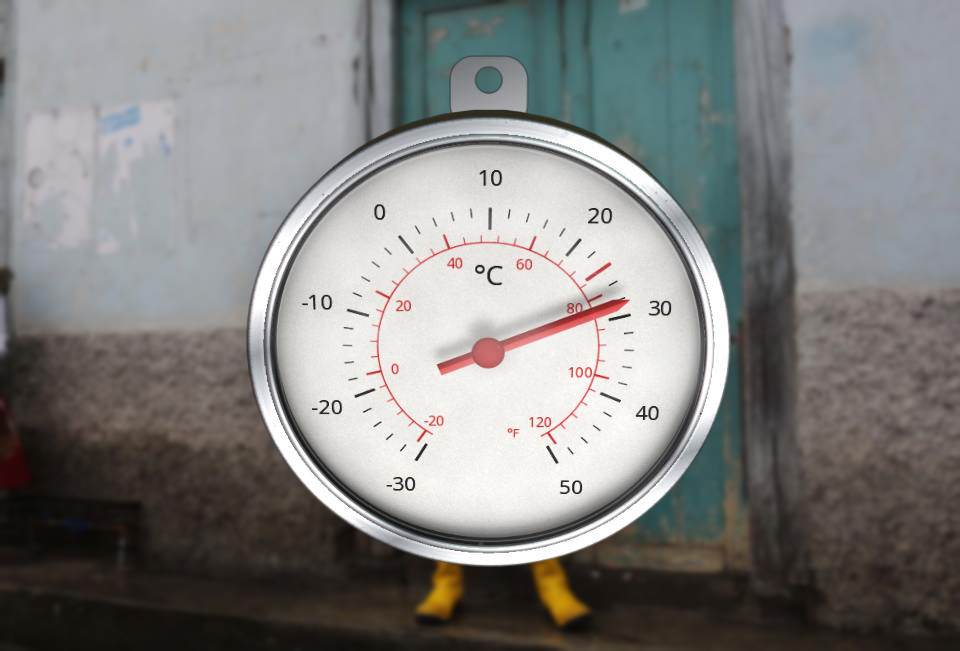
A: °C 28
